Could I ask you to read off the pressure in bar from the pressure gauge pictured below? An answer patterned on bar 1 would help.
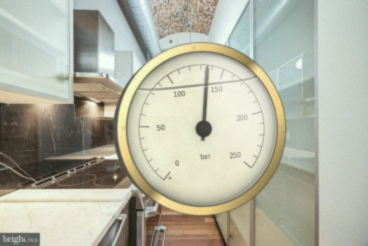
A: bar 135
